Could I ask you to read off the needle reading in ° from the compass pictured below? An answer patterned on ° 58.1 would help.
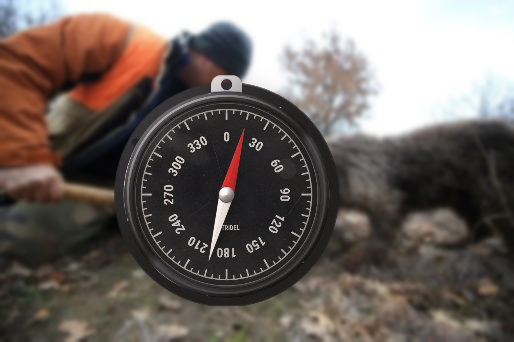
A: ° 15
